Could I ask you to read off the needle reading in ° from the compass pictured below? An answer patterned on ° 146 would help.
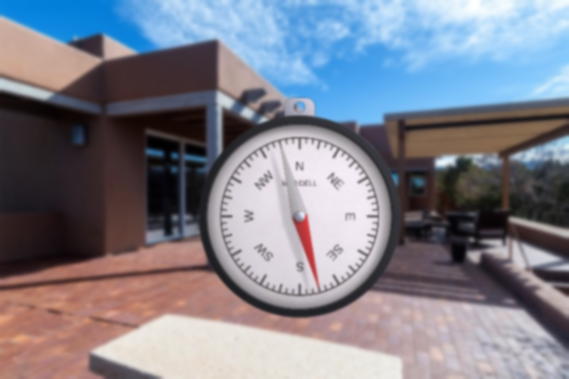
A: ° 165
